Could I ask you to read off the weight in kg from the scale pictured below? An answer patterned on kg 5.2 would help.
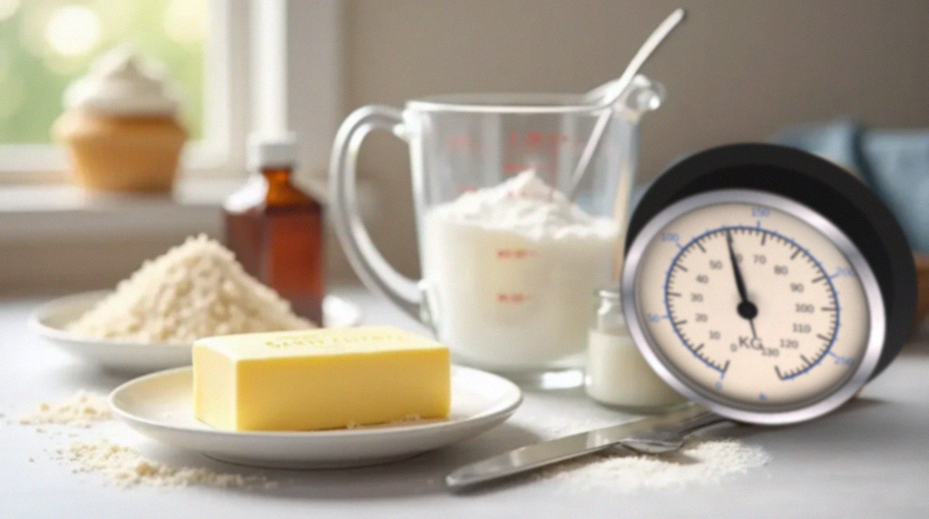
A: kg 60
